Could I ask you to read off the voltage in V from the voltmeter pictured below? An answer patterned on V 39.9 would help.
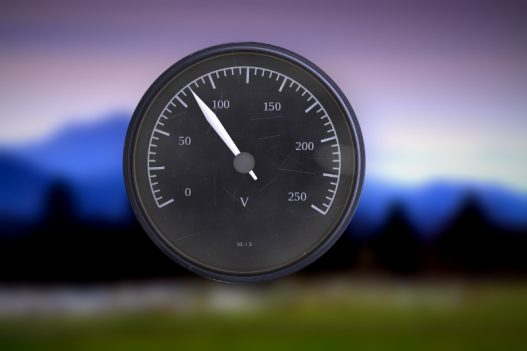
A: V 85
